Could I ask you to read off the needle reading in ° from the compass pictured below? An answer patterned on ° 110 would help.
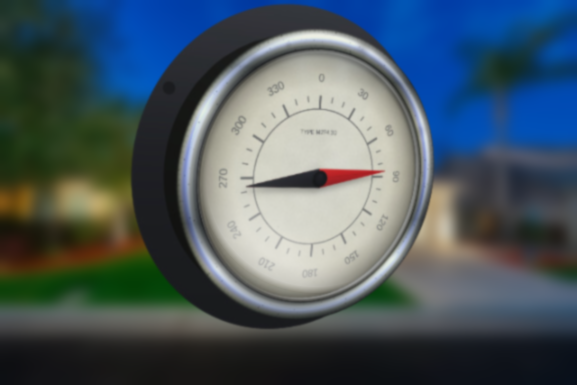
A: ° 85
